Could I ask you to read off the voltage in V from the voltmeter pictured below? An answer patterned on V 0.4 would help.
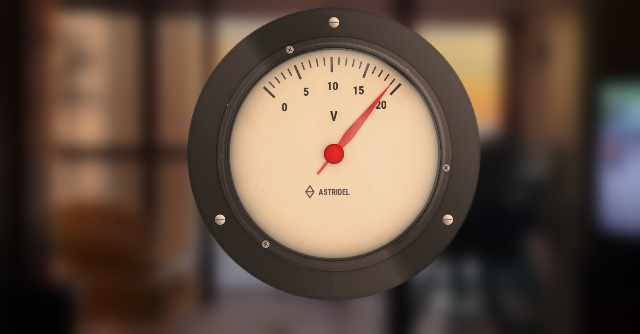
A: V 19
